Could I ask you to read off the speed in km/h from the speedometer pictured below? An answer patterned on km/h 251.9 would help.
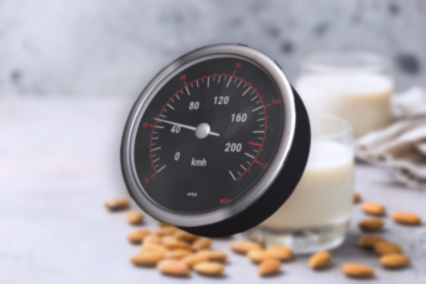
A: km/h 45
